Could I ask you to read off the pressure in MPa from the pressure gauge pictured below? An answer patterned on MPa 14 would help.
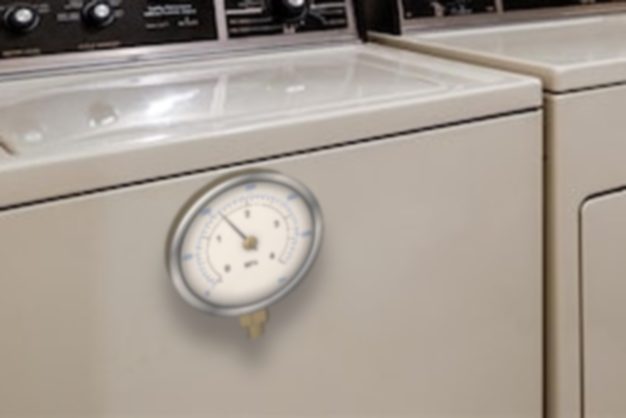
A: MPa 1.5
